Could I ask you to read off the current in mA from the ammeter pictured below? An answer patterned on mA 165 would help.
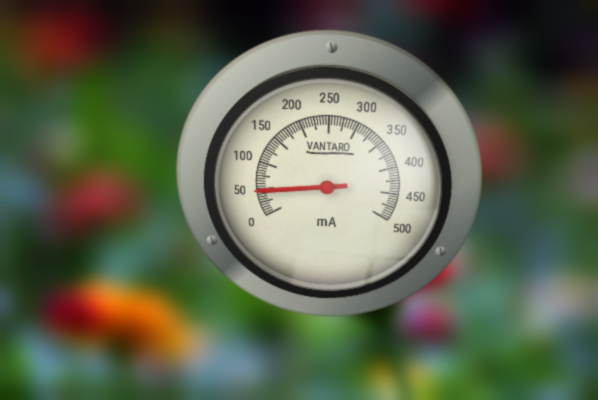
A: mA 50
